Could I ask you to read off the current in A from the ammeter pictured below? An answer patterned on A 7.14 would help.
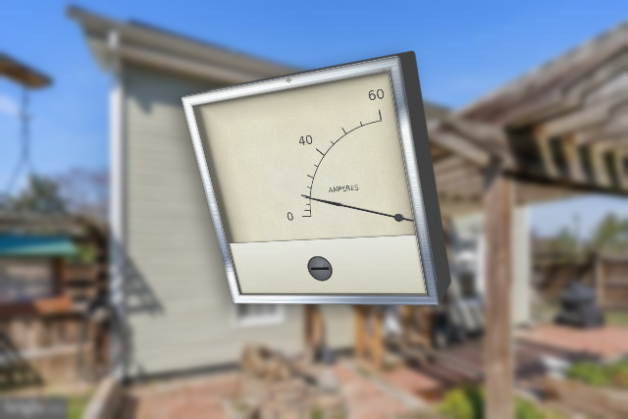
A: A 20
